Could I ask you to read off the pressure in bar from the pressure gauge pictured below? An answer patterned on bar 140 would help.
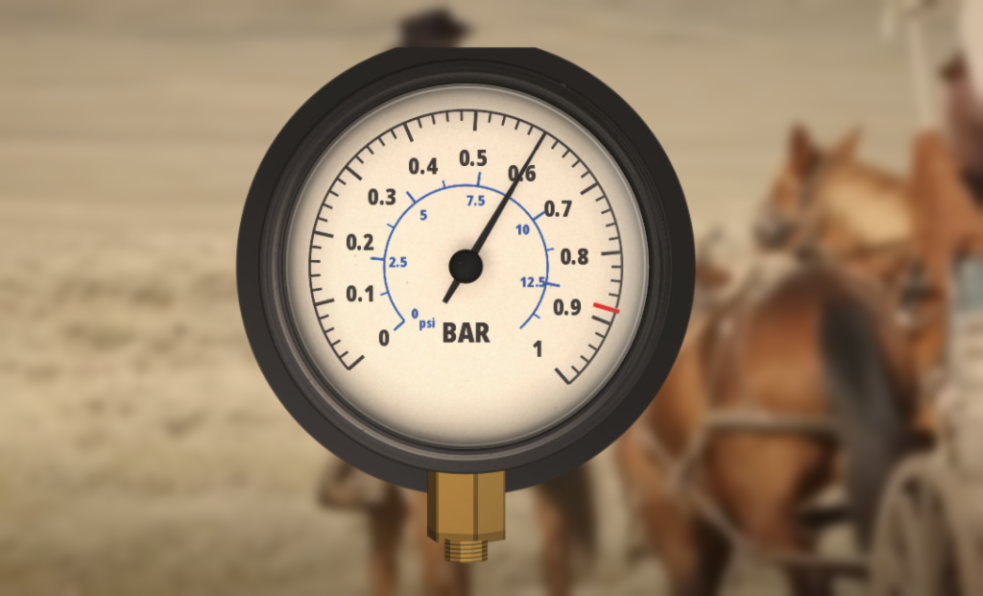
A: bar 0.6
